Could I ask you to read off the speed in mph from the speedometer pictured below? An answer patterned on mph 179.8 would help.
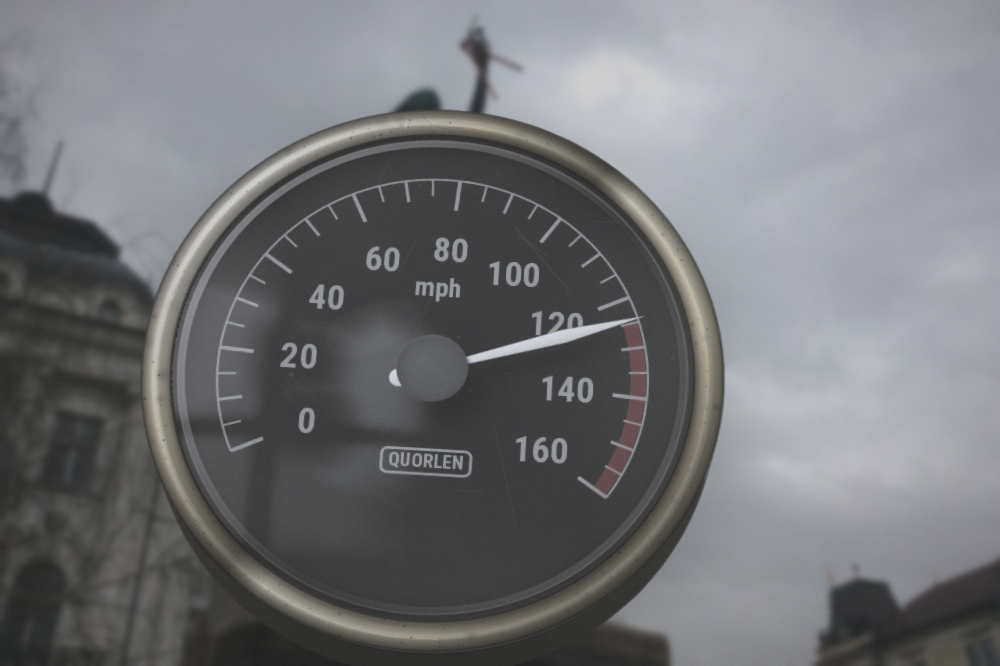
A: mph 125
